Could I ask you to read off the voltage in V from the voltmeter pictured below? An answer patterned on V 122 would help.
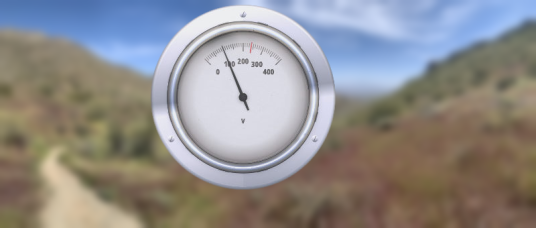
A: V 100
